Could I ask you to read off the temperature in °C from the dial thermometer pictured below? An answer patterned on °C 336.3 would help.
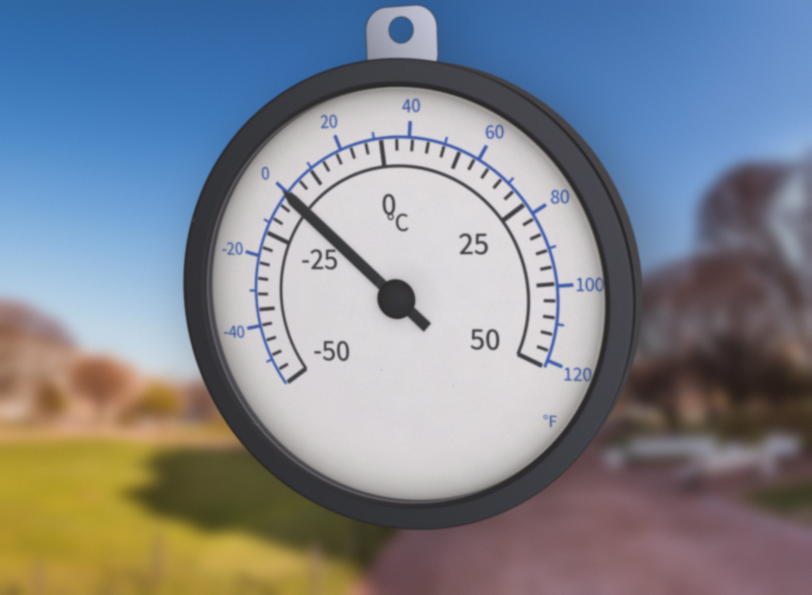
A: °C -17.5
